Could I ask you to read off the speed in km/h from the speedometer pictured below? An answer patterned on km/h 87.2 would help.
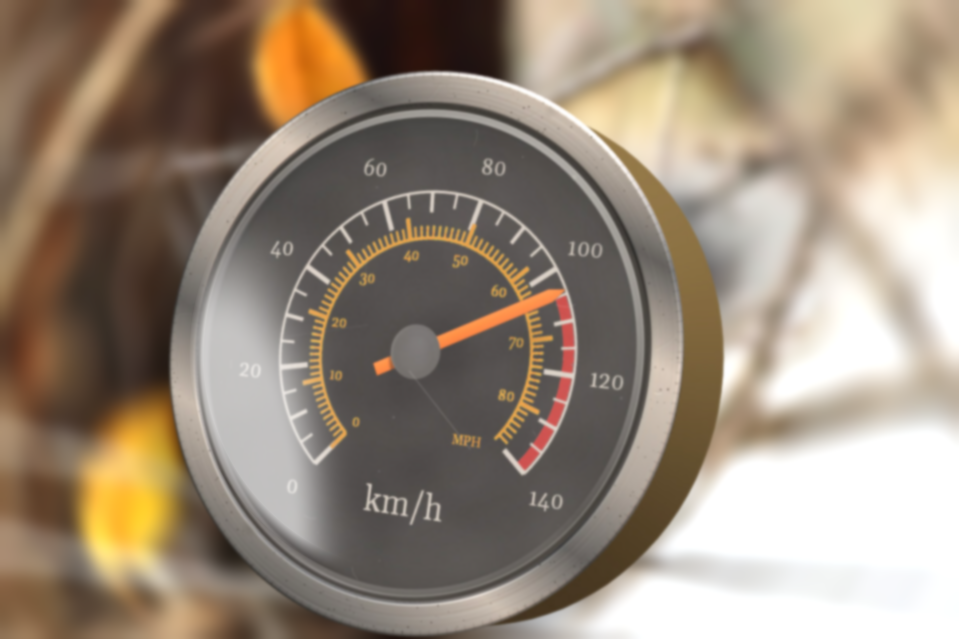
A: km/h 105
